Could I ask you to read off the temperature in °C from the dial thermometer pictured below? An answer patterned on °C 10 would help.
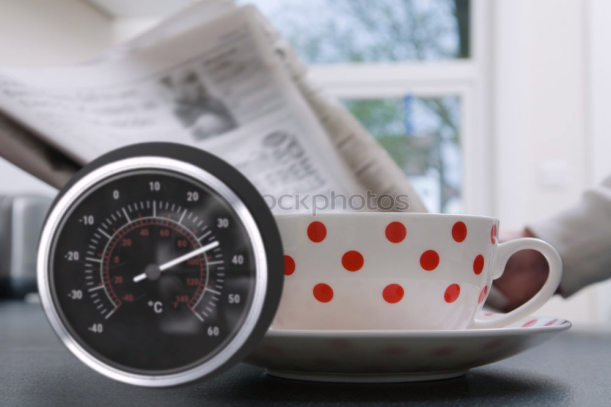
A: °C 34
